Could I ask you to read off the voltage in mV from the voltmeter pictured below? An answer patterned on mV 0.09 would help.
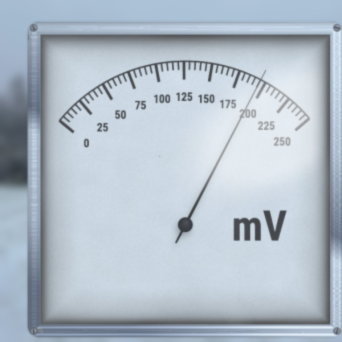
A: mV 195
